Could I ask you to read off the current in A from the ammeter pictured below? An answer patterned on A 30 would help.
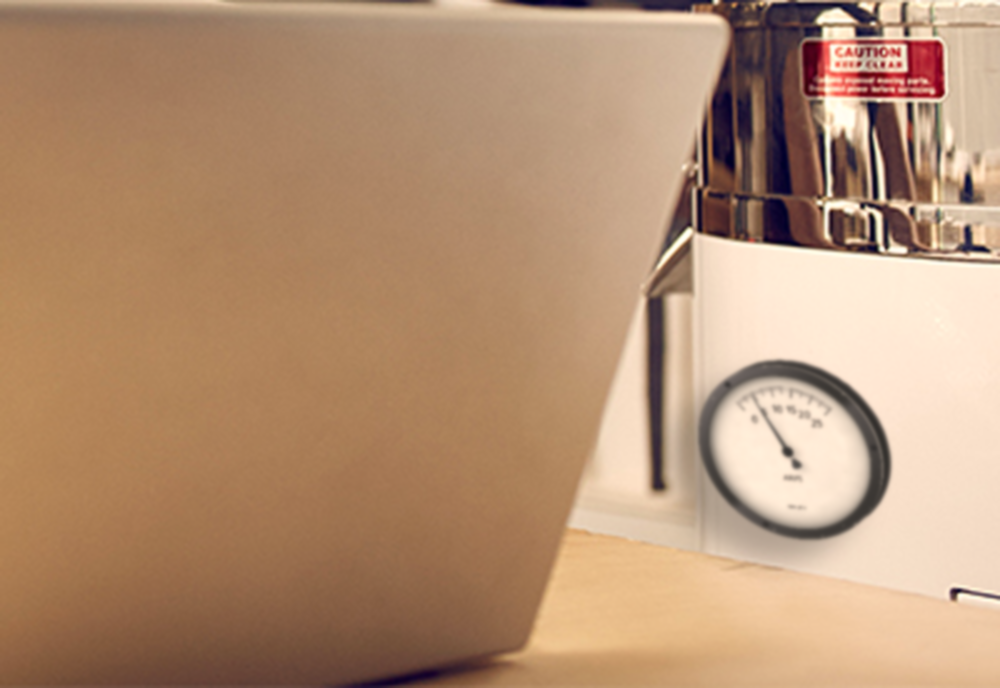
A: A 5
